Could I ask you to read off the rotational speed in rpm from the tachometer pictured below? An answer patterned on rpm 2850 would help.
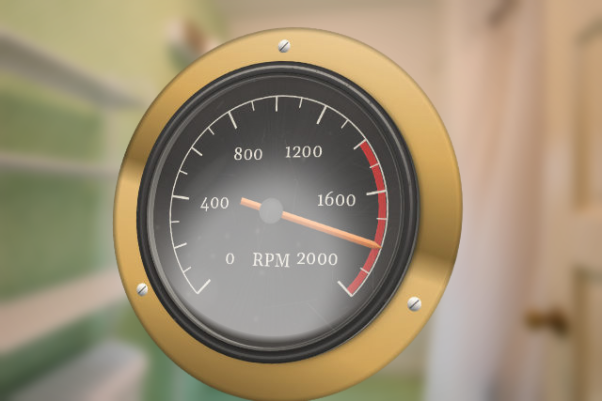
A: rpm 1800
